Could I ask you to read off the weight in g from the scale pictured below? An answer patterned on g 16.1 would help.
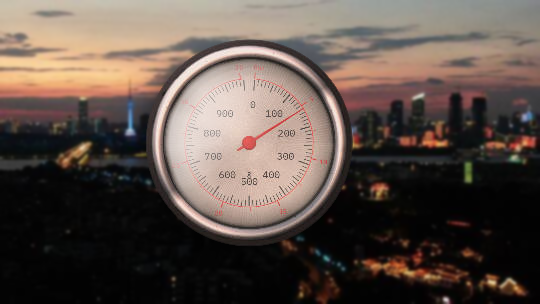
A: g 150
